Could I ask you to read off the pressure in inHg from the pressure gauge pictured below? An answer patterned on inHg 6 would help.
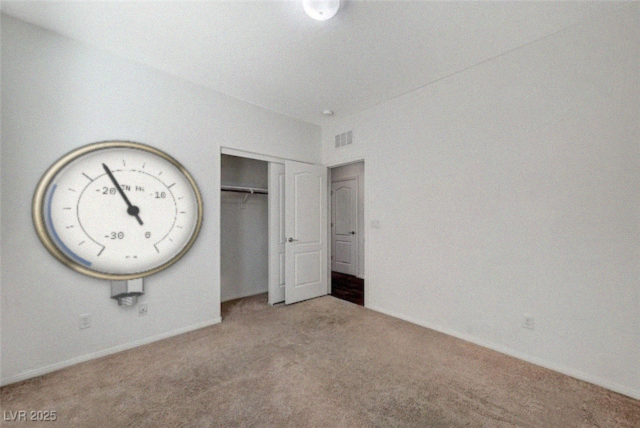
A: inHg -18
